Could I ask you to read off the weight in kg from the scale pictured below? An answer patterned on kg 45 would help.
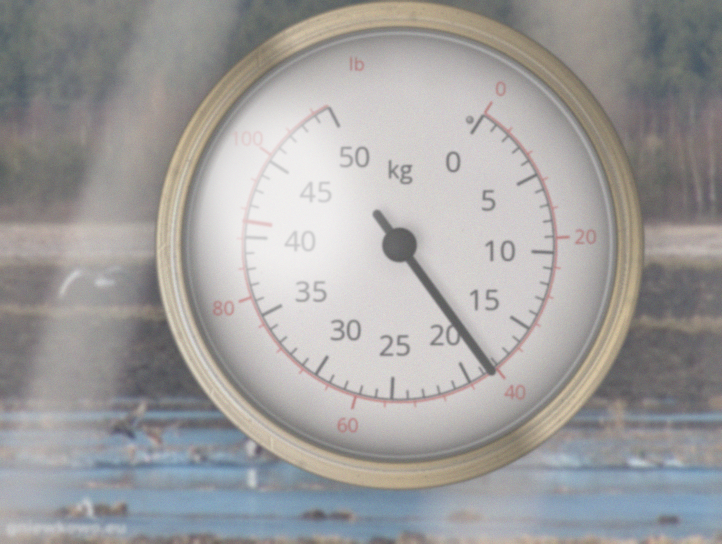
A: kg 18.5
